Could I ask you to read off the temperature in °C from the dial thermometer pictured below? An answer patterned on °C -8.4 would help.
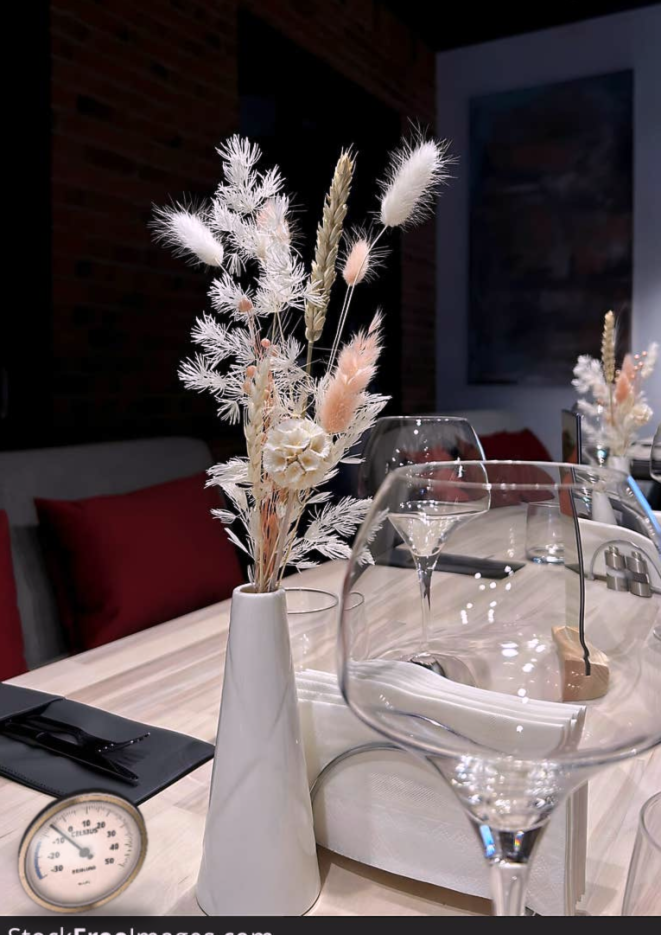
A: °C -5
